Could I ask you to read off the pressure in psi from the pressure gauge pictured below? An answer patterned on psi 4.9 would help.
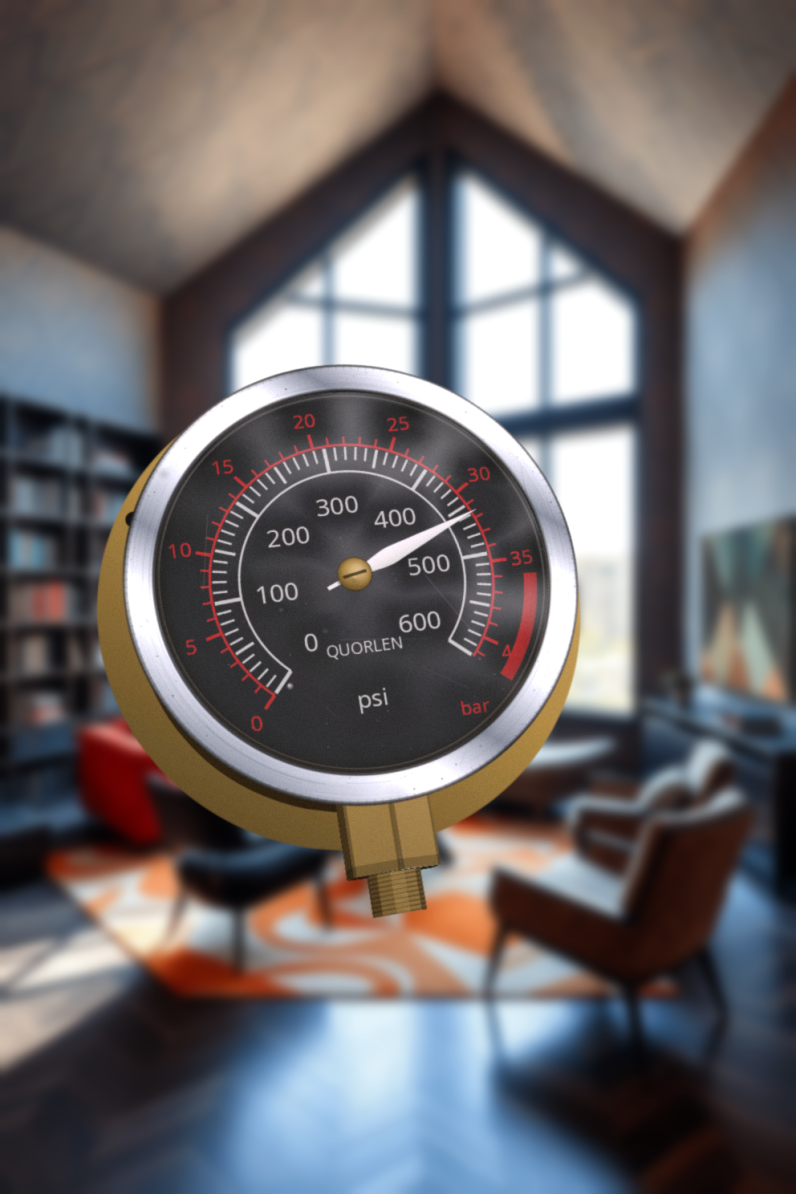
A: psi 460
